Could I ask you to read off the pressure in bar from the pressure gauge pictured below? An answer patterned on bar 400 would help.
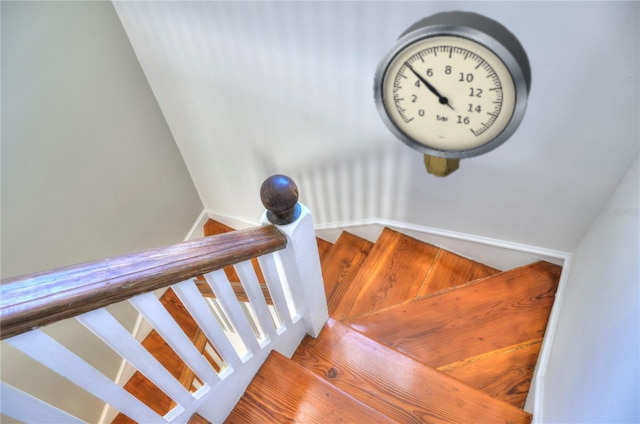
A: bar 5
